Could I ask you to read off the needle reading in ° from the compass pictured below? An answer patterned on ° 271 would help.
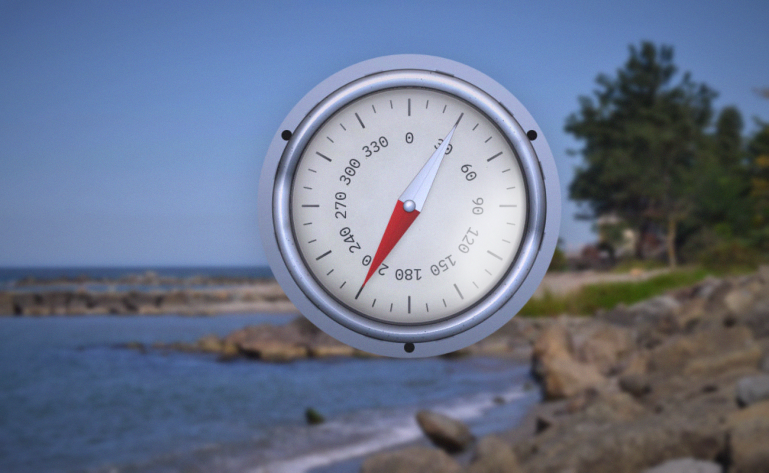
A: ° 210
